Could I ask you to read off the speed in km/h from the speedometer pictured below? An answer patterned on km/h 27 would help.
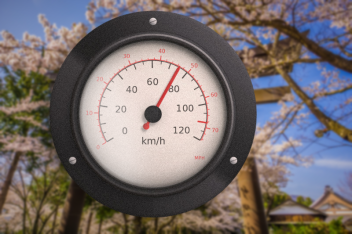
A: km/h 75
